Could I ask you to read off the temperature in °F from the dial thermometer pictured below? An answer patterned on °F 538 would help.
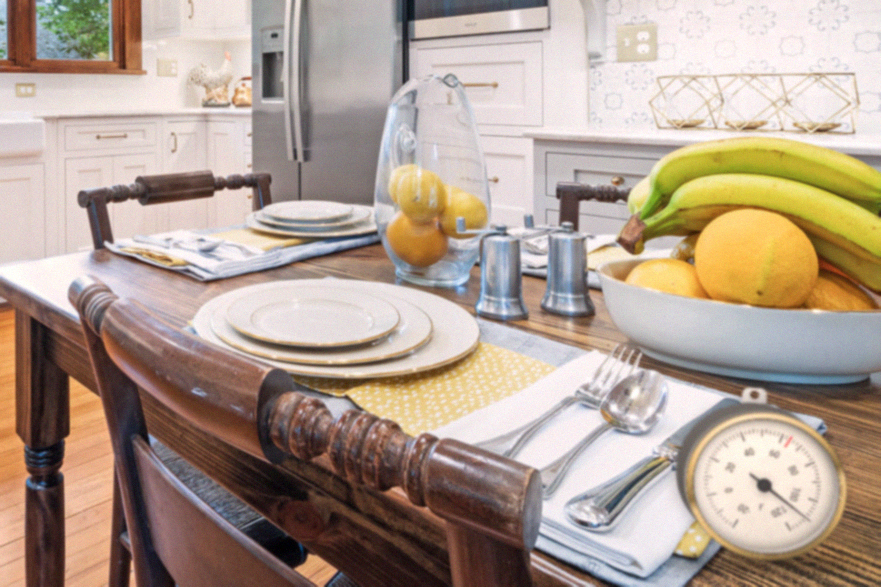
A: °F 110
